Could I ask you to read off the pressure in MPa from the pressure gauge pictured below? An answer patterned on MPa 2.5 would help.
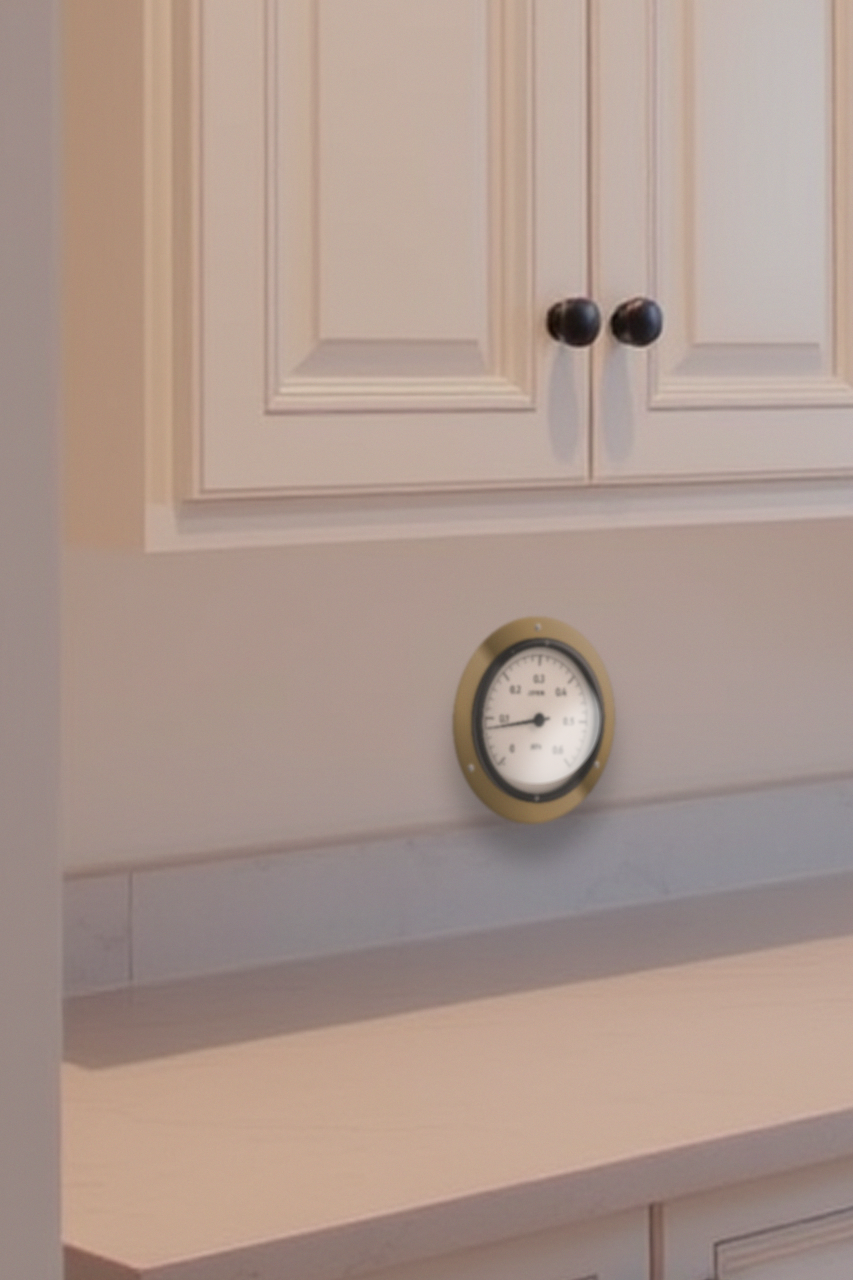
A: MPa 0.08
